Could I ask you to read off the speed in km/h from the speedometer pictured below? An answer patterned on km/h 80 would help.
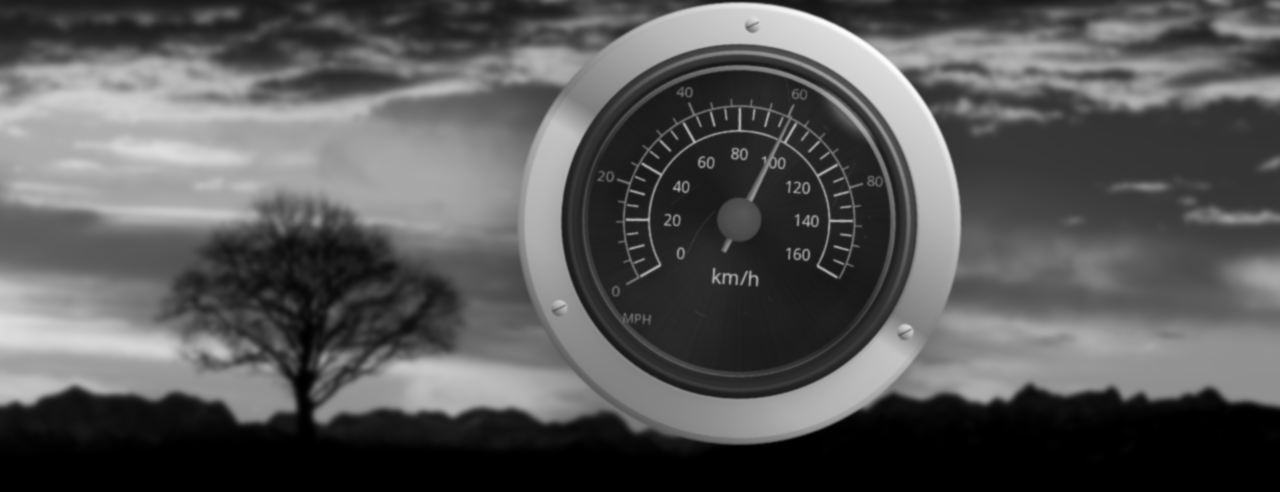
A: km/h 97.5
